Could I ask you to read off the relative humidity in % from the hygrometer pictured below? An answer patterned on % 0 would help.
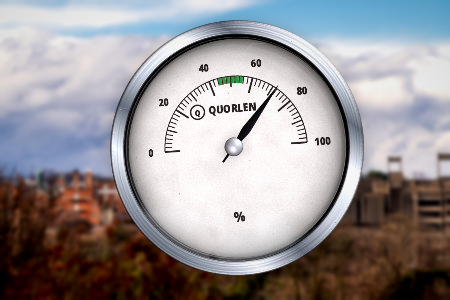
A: % 72
